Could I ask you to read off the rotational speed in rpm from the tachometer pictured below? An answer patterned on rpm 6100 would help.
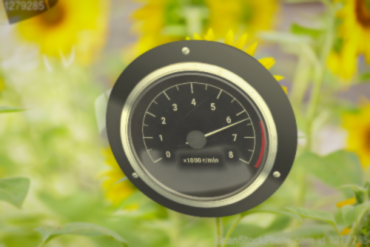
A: rpm 6250
